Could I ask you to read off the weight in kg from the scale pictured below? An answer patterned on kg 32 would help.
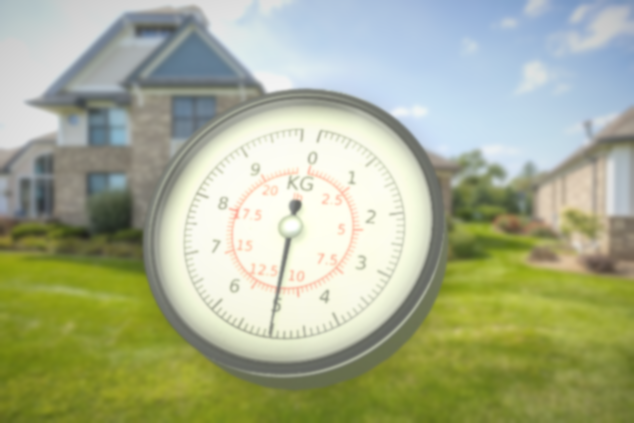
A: kg 5
